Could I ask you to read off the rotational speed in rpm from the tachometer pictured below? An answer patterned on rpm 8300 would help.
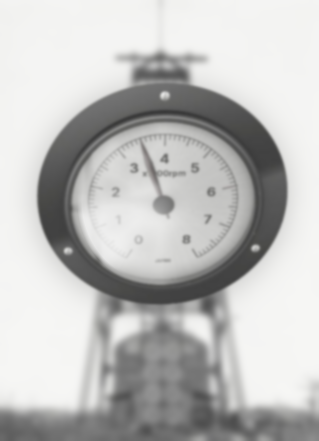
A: rpm 3500
